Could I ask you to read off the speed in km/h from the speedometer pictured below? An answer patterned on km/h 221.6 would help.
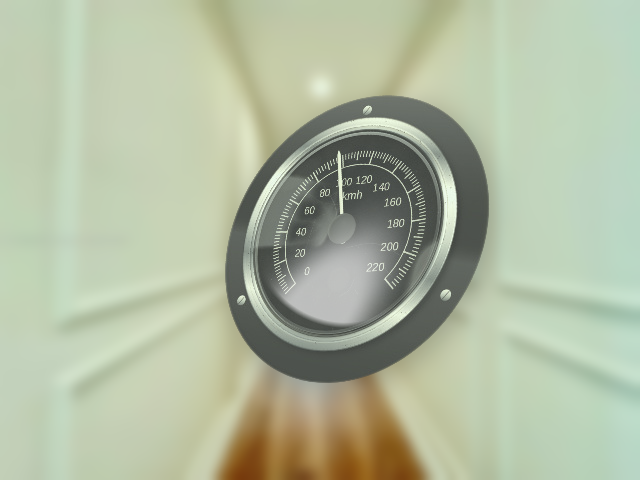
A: km/h 100
